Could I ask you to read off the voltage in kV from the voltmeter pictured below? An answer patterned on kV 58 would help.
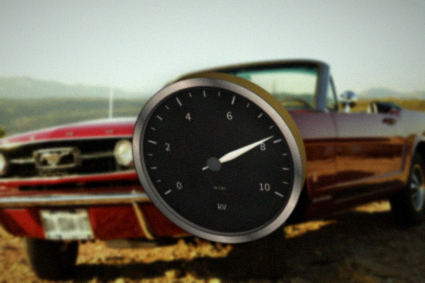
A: kV 7.75
